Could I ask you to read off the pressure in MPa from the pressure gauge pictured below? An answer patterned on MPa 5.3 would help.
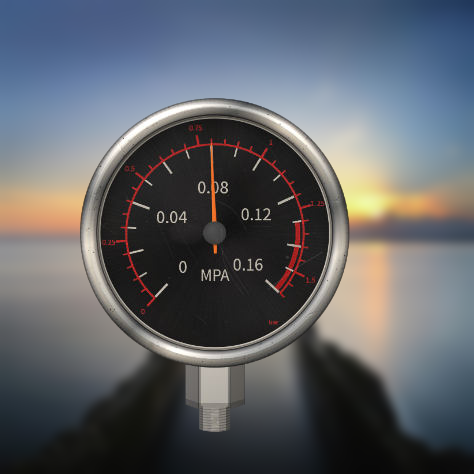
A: MPa 0.08
